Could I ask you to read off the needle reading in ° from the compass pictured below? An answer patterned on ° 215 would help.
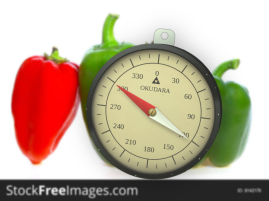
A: ° 300
